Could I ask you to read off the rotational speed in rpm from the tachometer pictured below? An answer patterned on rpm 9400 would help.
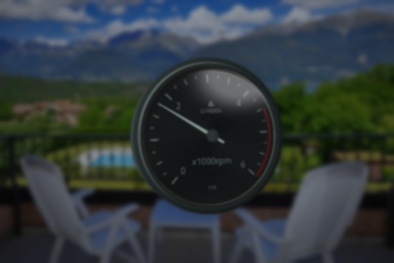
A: rpm 1750
